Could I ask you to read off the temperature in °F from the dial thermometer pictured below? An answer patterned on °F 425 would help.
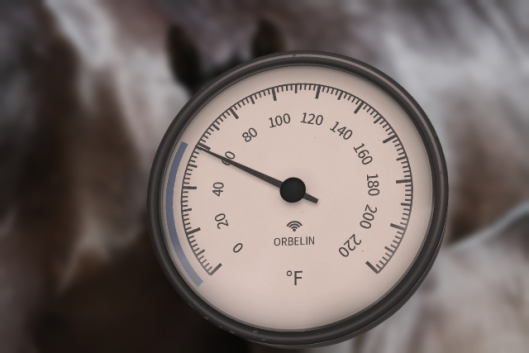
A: °F 58
